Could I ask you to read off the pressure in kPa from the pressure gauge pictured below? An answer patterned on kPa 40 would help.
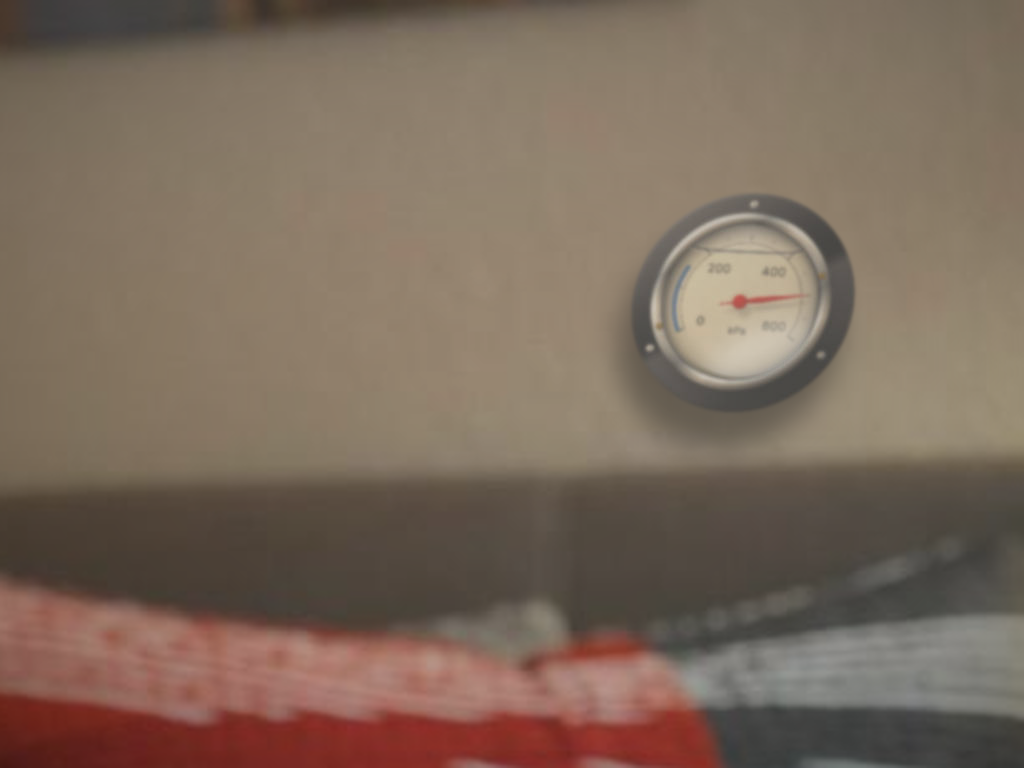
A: kPa 500
